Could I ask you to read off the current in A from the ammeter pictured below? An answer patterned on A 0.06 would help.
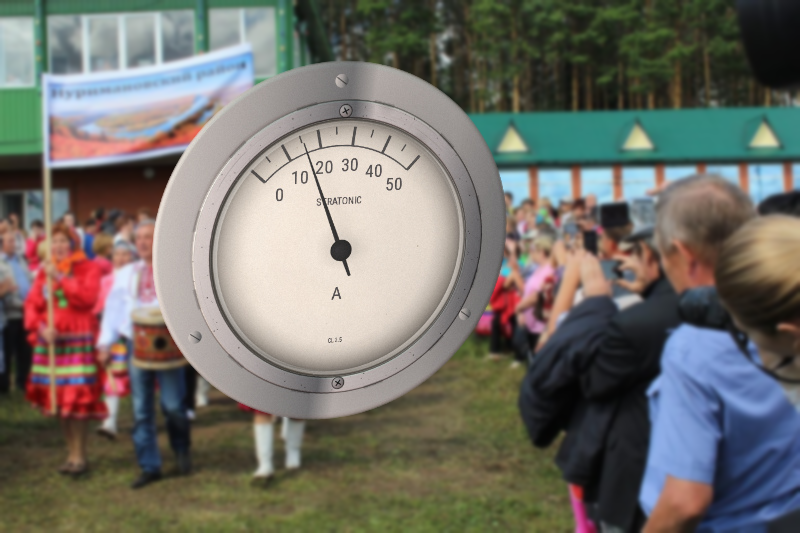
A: A 15
